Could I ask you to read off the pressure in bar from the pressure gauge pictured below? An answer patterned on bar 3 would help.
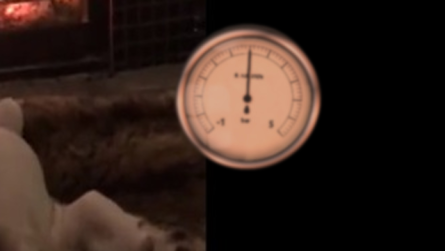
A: bar 2
